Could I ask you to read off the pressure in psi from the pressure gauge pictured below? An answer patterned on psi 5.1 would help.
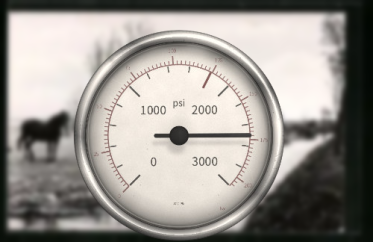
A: psi 2500
